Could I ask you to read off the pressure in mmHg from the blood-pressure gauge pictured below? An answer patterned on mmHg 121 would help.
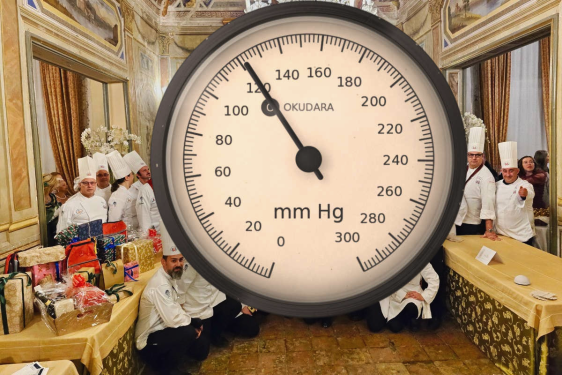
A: mmHg 122
